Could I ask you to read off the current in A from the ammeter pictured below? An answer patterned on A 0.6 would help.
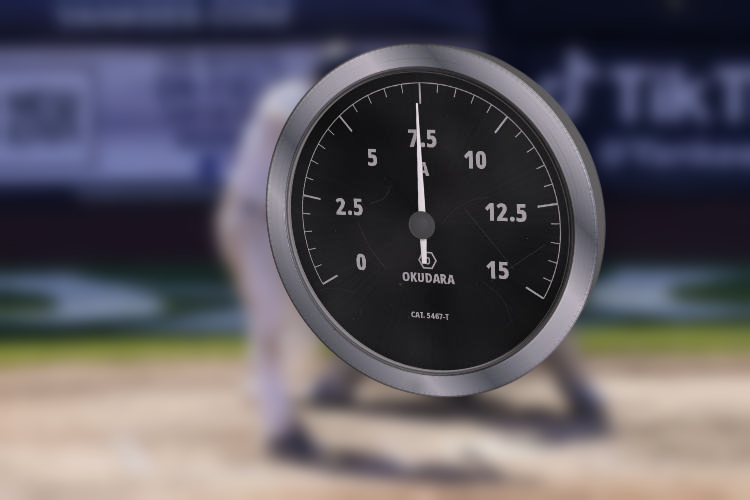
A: A 7.5
